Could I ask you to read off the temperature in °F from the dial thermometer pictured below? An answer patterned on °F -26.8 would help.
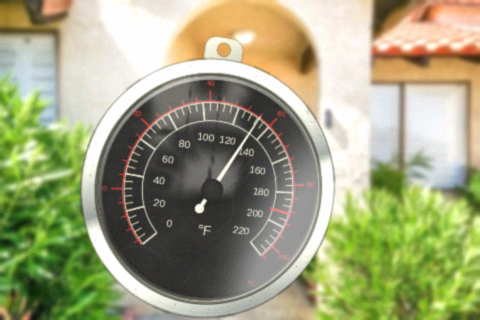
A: °F 132
